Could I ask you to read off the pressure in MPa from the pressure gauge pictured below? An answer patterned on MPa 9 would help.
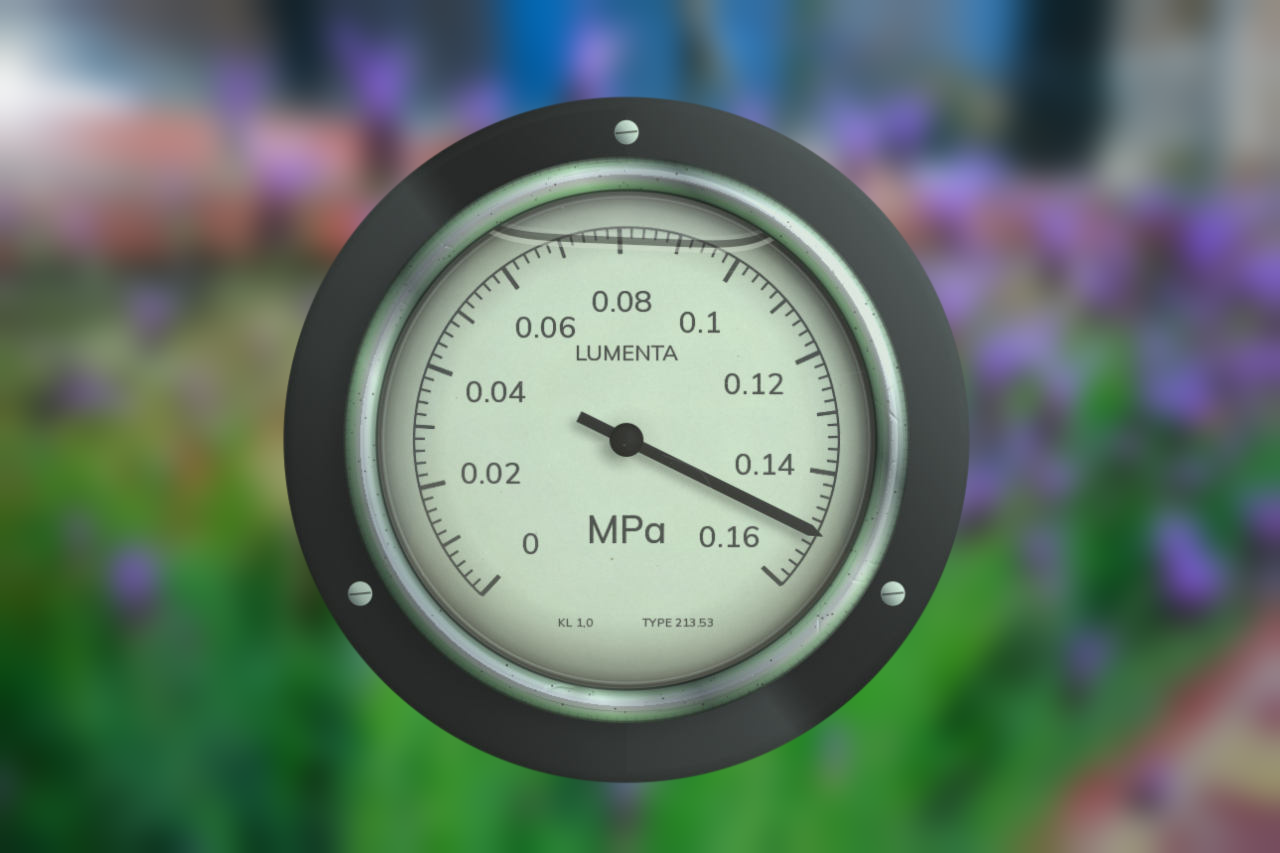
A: MPa 0.15
